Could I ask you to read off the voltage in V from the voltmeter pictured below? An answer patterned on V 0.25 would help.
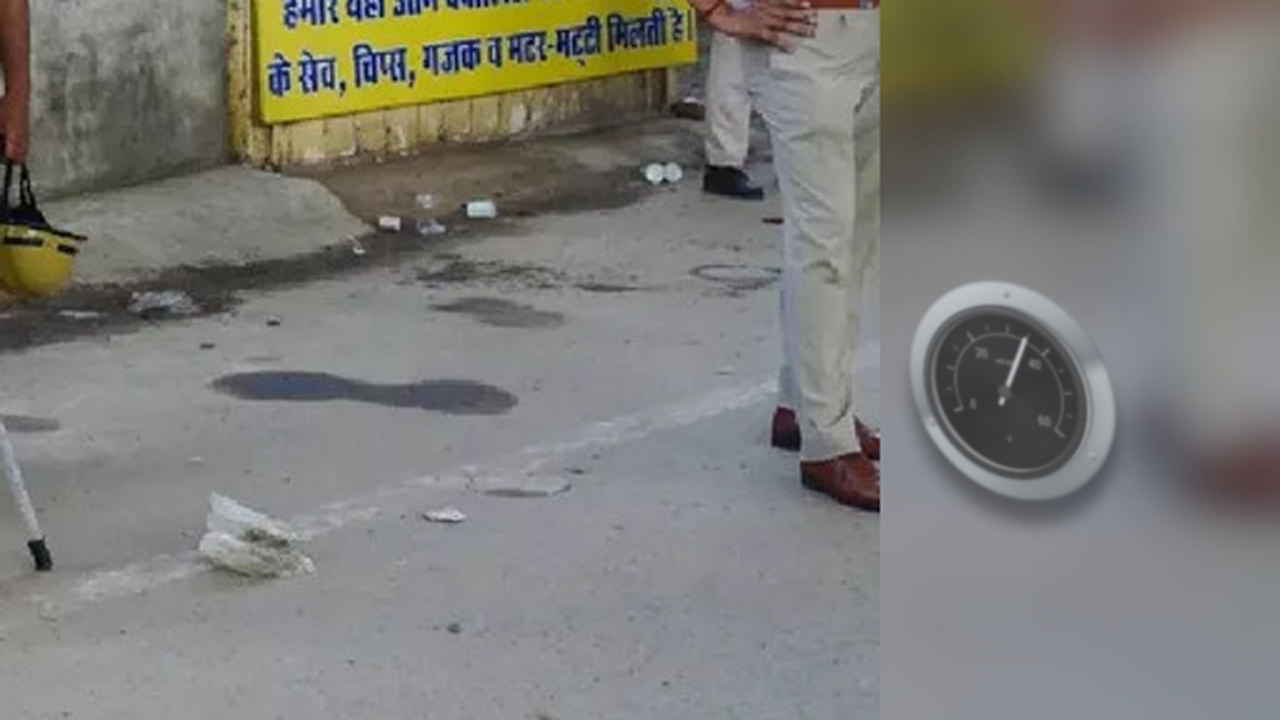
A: V 35
